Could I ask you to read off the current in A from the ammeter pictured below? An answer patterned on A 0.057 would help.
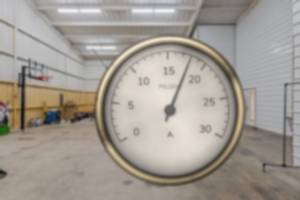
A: A 18
